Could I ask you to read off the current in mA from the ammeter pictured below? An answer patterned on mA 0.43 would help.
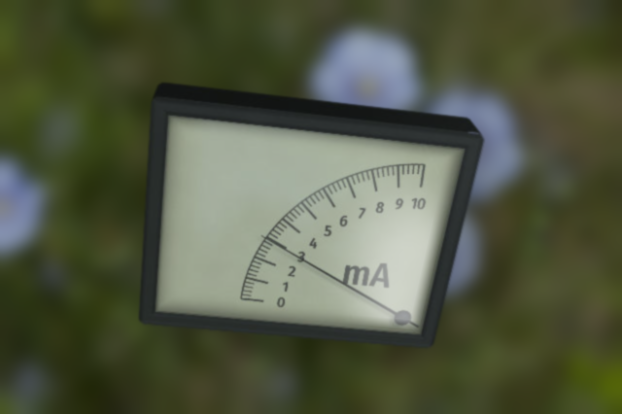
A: mA 3
